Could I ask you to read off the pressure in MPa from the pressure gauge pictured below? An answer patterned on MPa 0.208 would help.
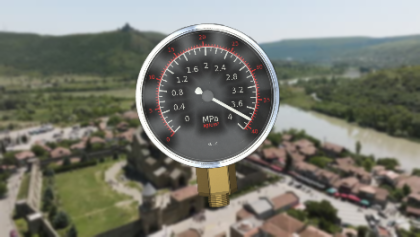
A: MPa 3.8
